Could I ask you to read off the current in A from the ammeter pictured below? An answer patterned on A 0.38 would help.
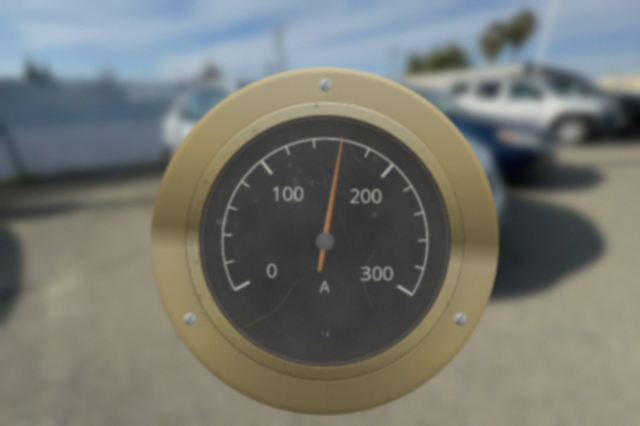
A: A 160
